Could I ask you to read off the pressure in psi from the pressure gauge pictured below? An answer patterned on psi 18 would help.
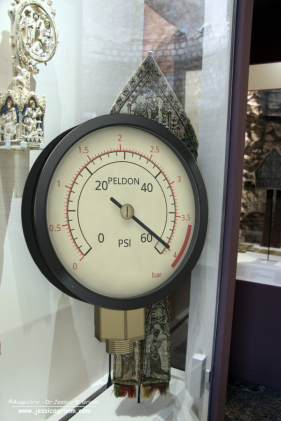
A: psi 58
